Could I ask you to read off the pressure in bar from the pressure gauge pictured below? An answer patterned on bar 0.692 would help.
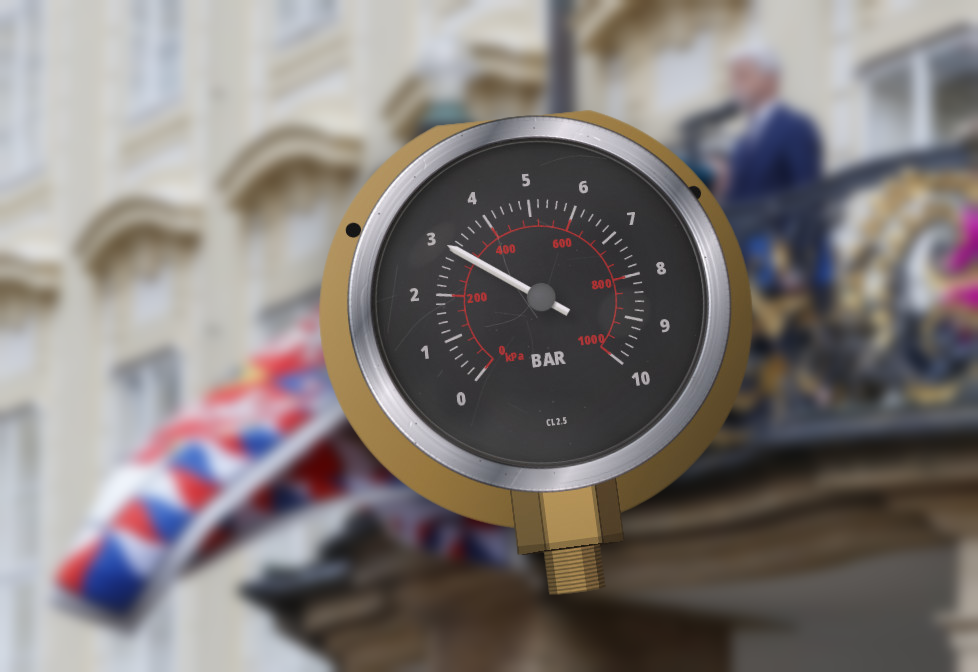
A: bar 3
